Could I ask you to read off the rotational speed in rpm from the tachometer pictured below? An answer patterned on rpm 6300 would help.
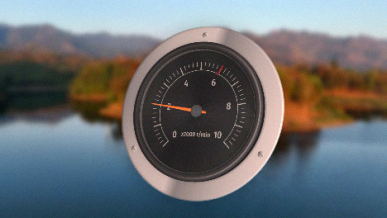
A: rpm 2000
